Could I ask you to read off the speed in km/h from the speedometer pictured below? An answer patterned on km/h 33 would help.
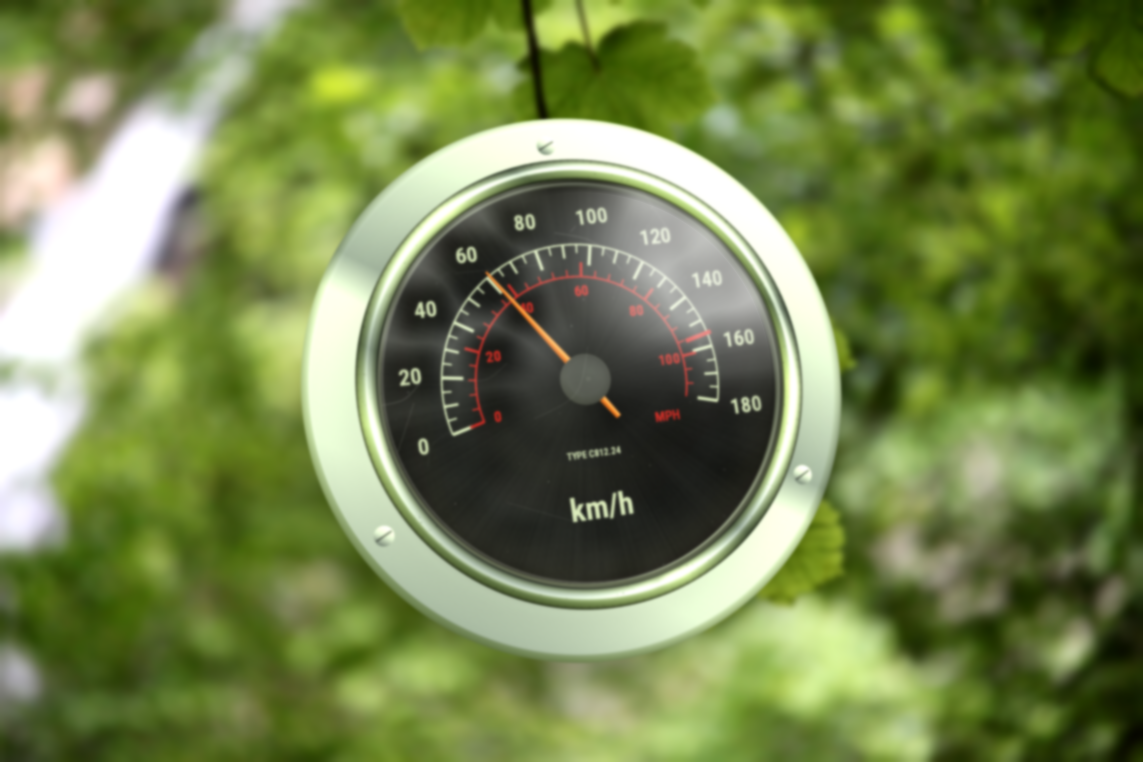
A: km/h 60
